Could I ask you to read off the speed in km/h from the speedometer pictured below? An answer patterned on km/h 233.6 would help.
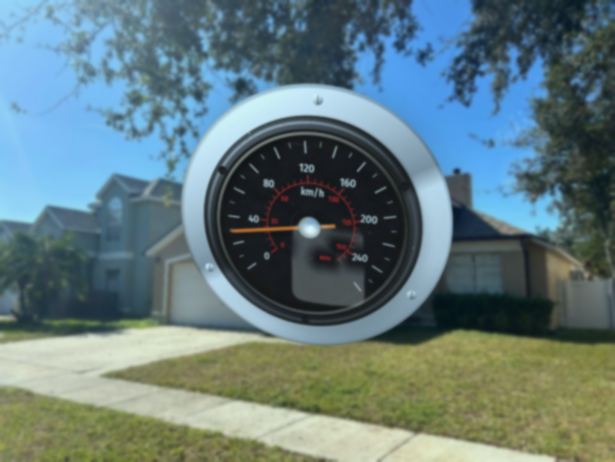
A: km/h 30
